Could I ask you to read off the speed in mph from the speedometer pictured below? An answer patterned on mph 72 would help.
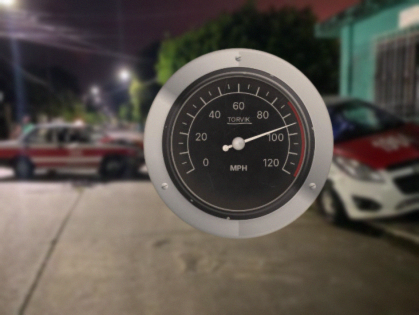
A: mph 95
